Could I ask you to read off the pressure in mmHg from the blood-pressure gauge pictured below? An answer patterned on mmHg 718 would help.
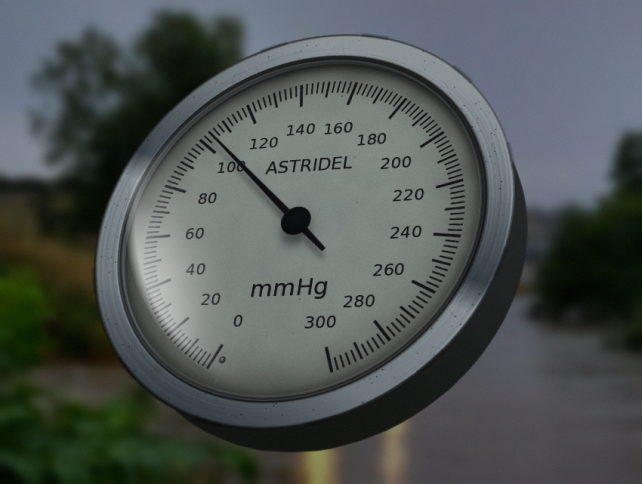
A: mmHg 104
